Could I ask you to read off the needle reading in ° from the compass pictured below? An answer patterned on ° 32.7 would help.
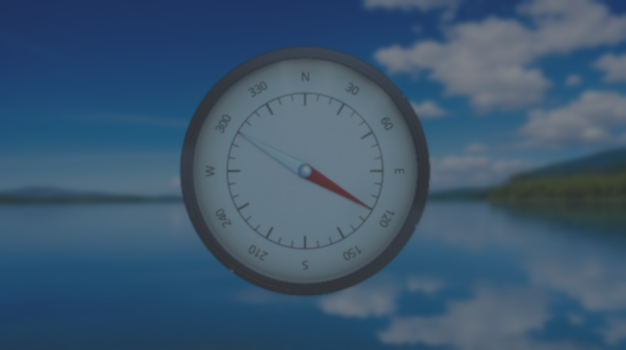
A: ° 120
